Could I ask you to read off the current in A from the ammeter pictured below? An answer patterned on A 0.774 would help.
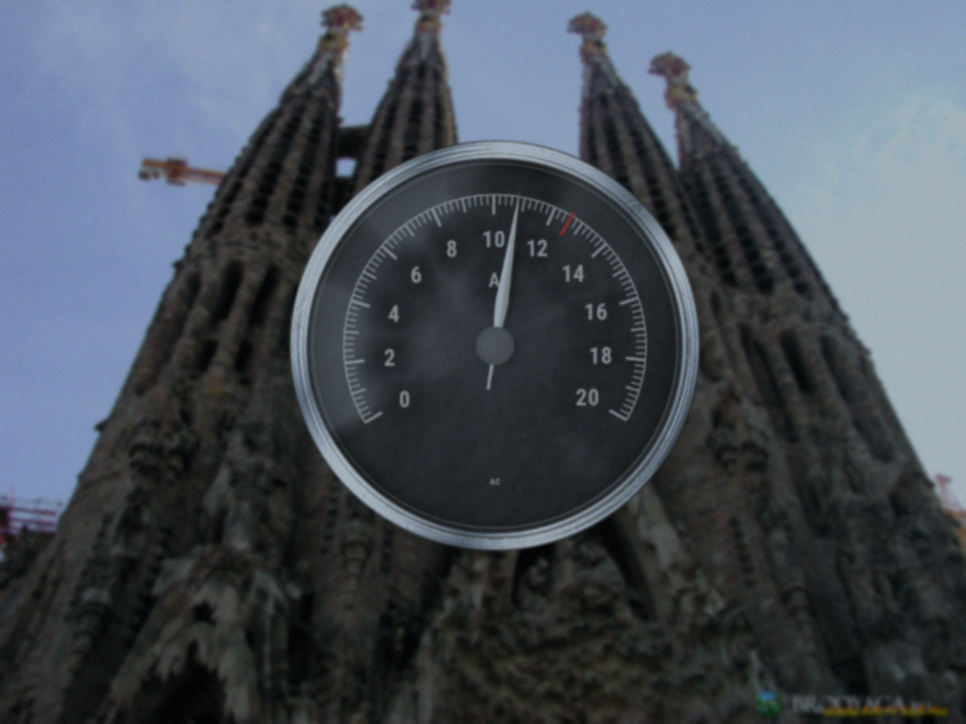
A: A 10.8
